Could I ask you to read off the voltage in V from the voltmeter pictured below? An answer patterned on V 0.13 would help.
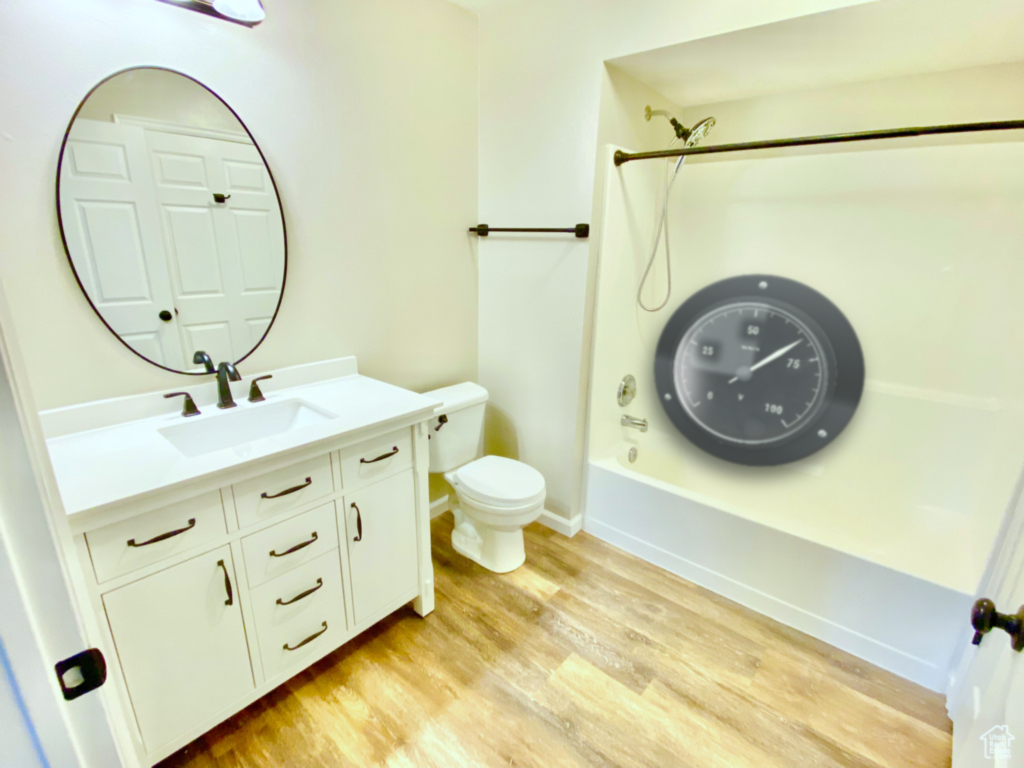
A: V 67.5
